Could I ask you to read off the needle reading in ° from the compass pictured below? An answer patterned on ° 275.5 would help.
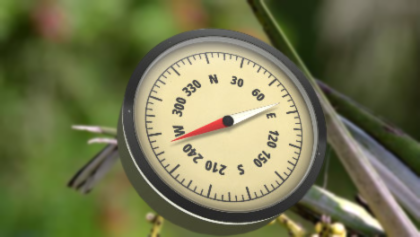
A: ° 260
